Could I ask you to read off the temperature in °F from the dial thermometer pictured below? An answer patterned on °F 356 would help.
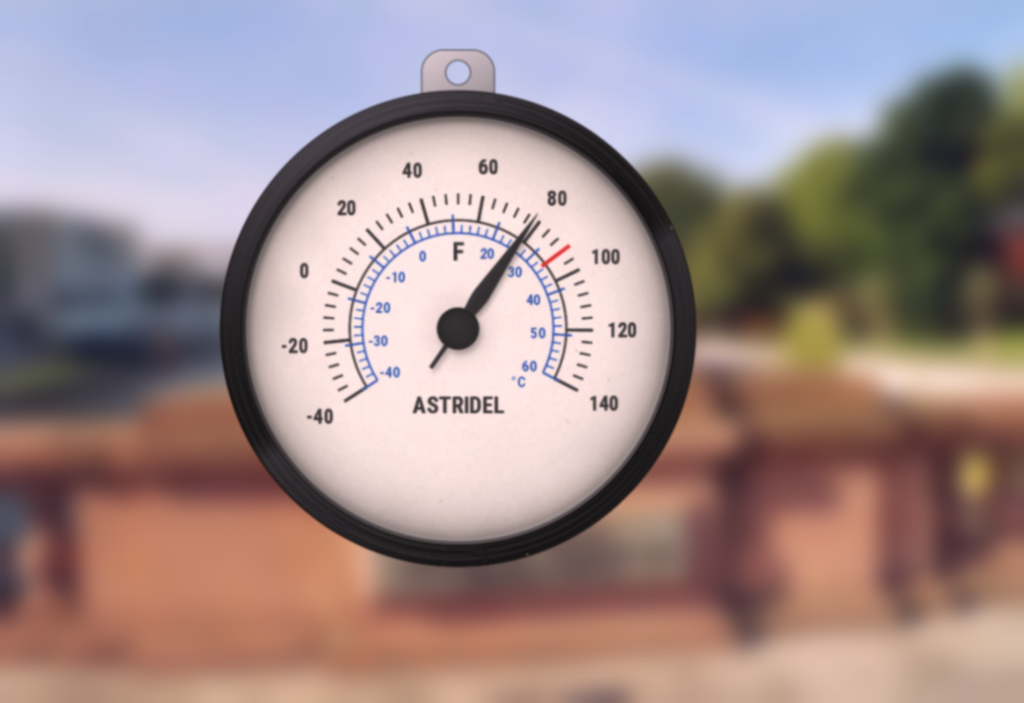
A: °F 78
